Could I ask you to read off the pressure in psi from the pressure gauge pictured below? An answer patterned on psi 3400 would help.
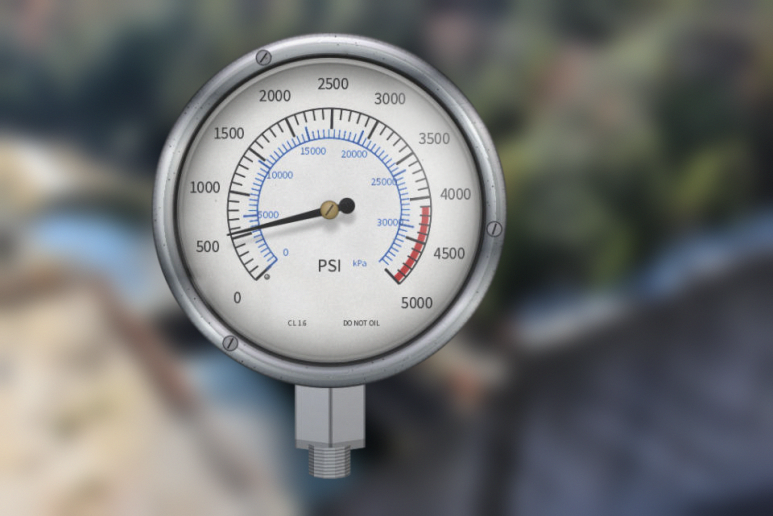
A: psi 550
